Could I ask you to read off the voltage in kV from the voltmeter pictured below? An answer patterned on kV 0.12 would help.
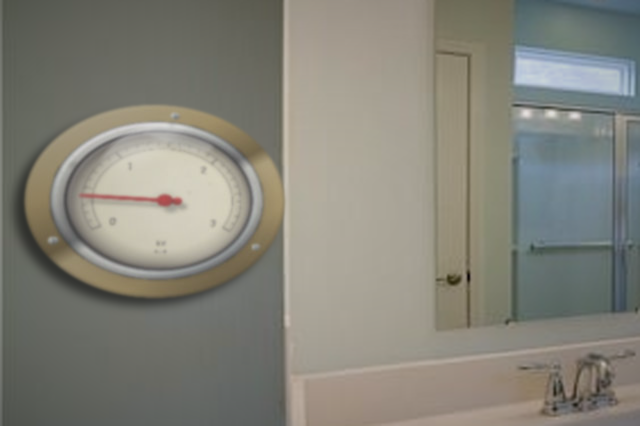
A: kV 0.4
